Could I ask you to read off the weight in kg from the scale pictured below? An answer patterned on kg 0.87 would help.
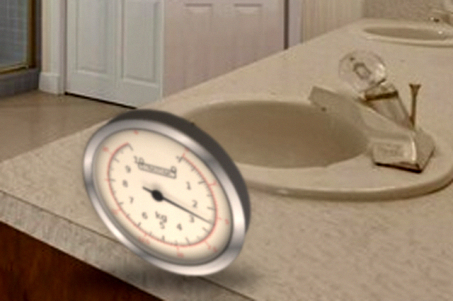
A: kg 2.5
